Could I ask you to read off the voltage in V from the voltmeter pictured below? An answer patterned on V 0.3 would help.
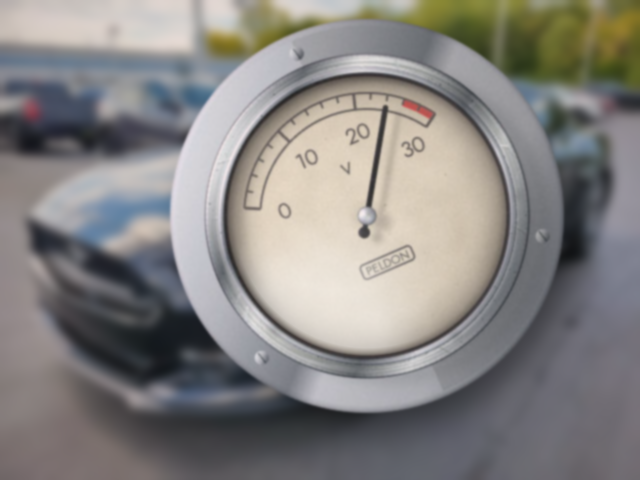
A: V 24
